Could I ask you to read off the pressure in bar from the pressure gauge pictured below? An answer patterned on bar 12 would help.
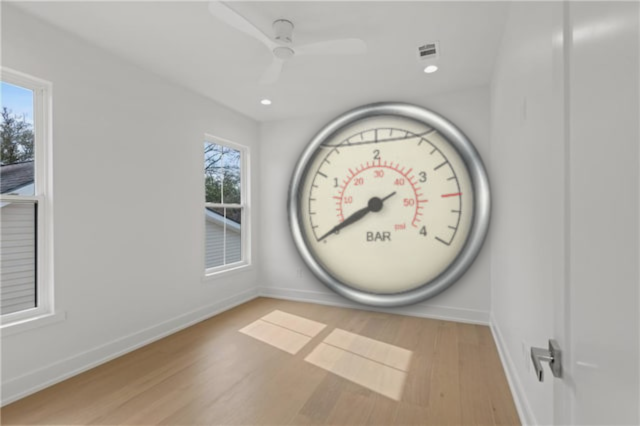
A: bar 0
